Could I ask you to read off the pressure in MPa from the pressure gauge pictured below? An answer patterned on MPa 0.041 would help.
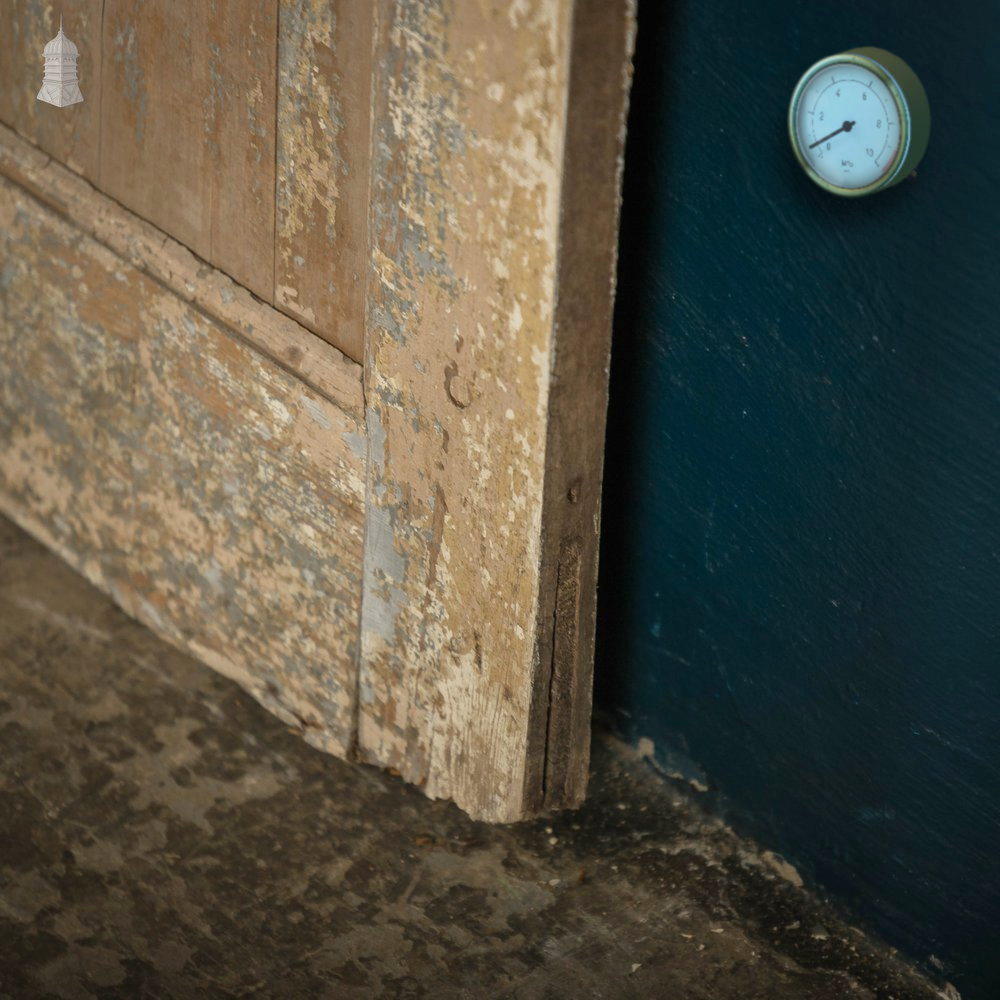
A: MPa 0.5
